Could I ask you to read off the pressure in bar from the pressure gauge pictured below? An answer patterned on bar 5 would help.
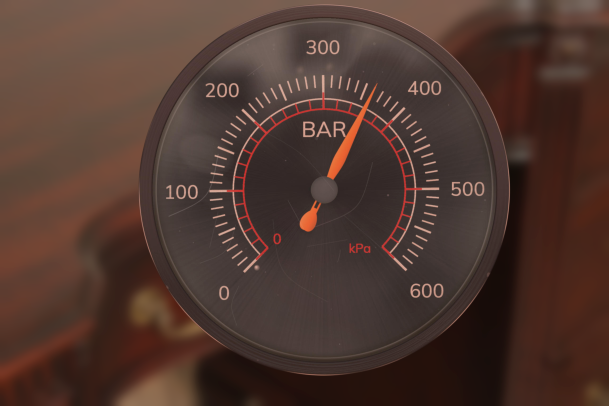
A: bar 360
